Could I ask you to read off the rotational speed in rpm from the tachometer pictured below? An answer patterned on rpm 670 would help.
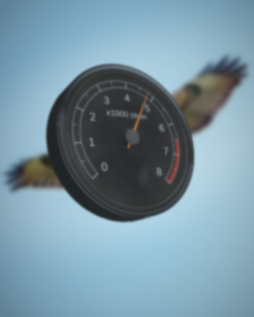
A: rpm 4750
